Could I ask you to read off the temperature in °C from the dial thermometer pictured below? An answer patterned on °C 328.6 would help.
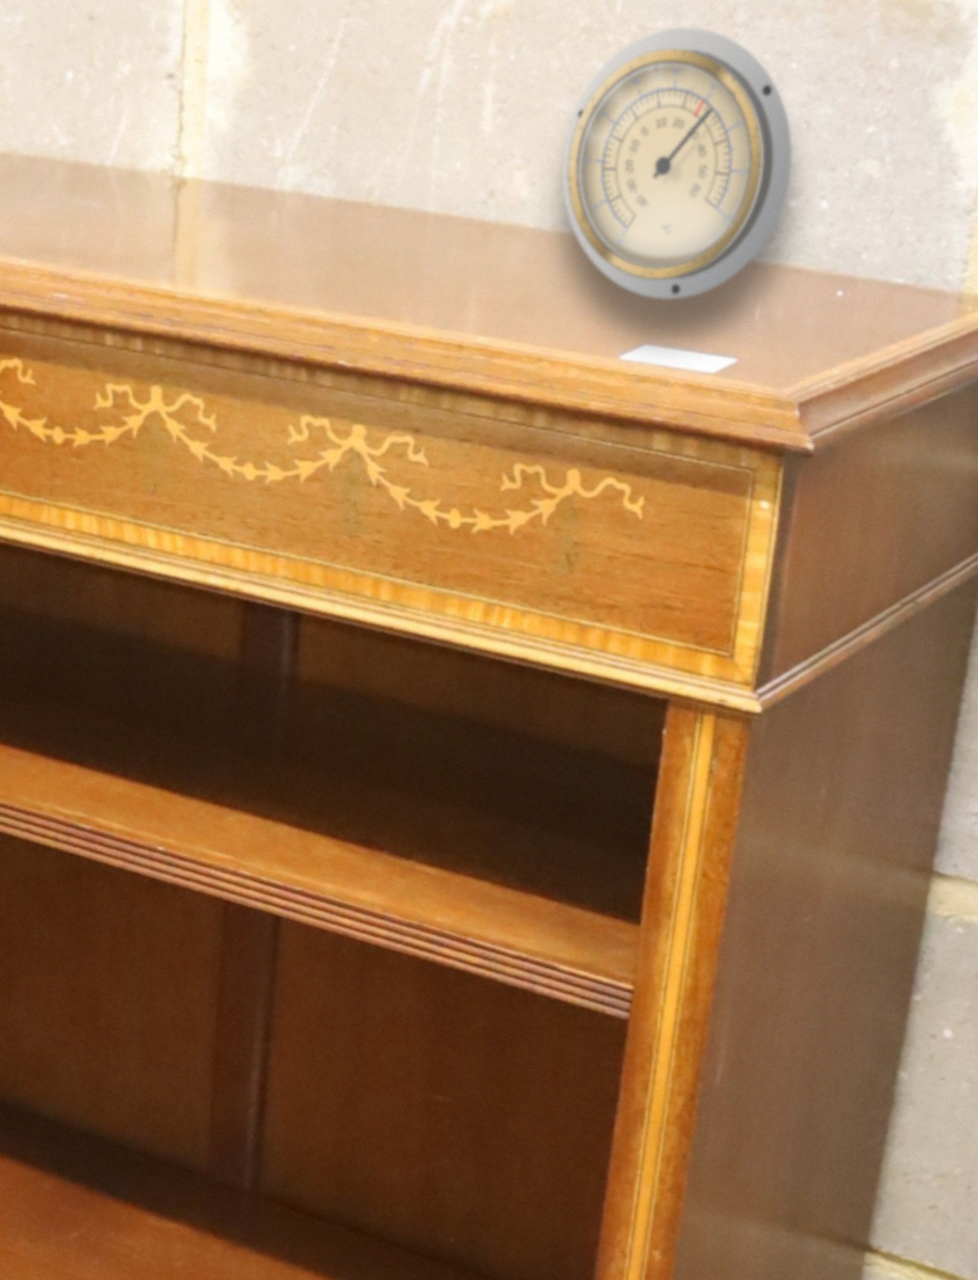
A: °C 30
